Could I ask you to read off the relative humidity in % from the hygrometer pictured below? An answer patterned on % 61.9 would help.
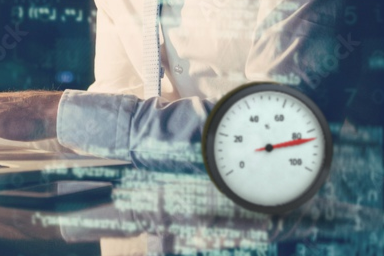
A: % 84
